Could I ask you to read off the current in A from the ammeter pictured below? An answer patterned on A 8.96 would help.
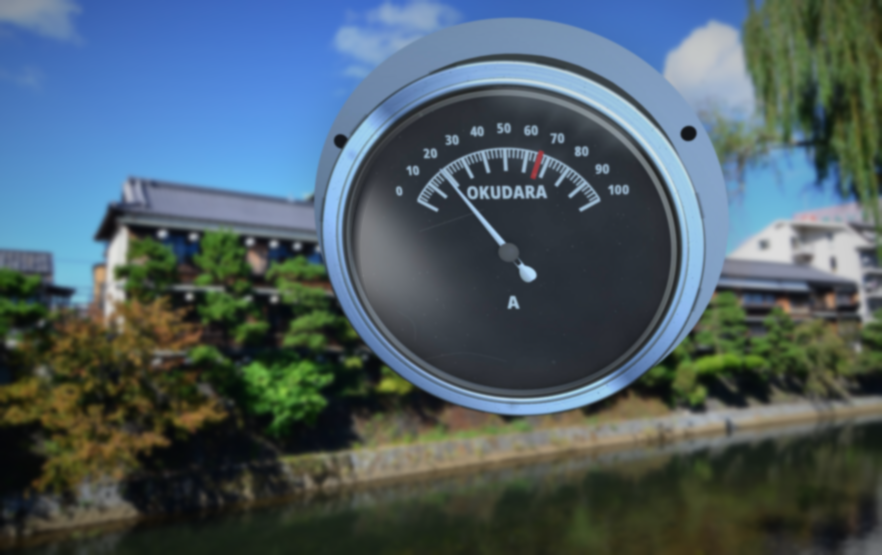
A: A 20
